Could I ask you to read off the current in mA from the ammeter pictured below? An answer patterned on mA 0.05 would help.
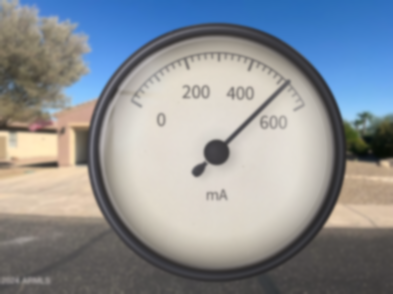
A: mA 520
